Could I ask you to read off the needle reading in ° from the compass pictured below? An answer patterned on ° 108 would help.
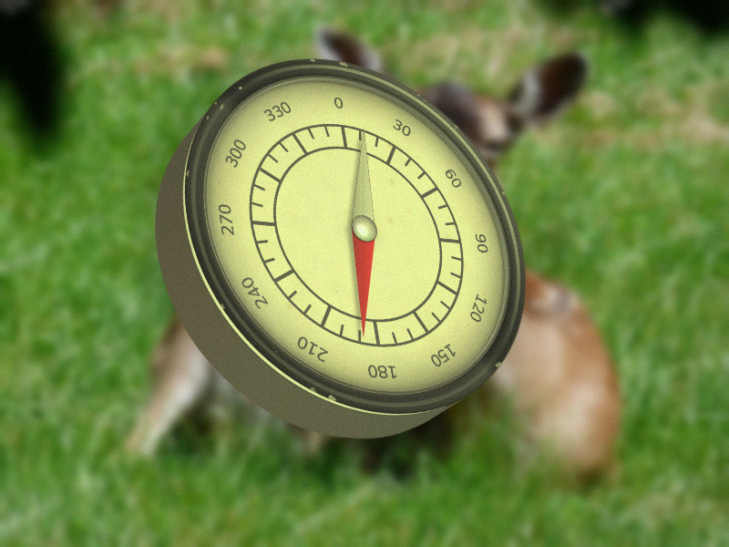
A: ° 190
